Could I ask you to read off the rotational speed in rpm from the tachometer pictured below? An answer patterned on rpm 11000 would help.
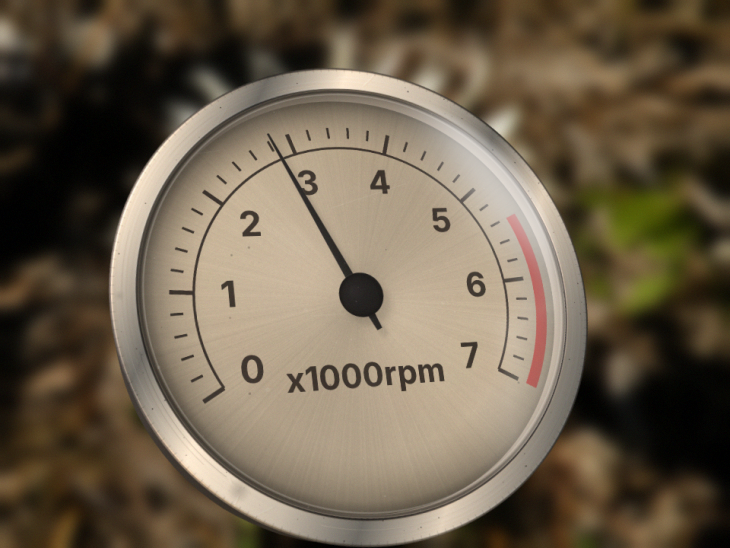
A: rpm 2800
